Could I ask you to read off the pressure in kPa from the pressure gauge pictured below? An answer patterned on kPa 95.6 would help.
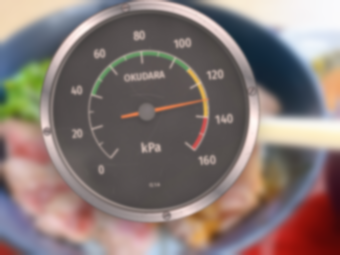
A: kPa 130
